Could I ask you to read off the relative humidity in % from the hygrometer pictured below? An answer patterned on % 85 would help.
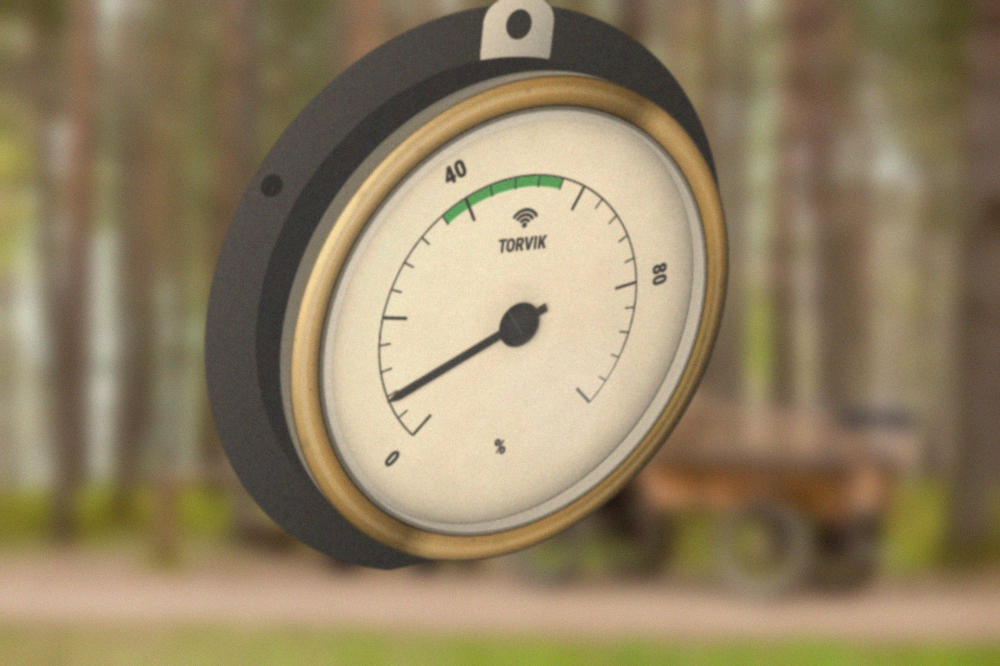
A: % 8
